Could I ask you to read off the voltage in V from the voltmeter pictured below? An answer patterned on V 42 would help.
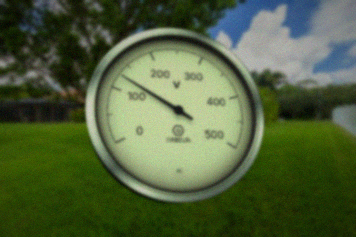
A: V 125
